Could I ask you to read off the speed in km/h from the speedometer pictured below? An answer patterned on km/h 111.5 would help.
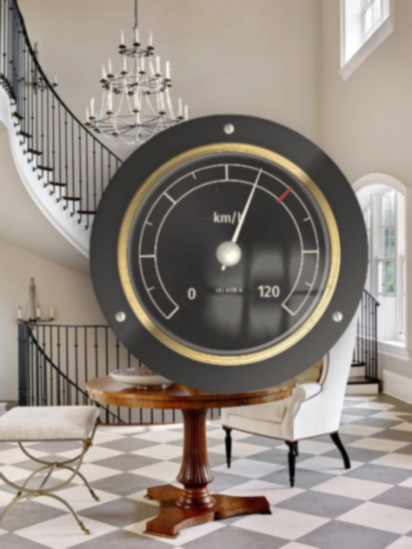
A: km/h 70
